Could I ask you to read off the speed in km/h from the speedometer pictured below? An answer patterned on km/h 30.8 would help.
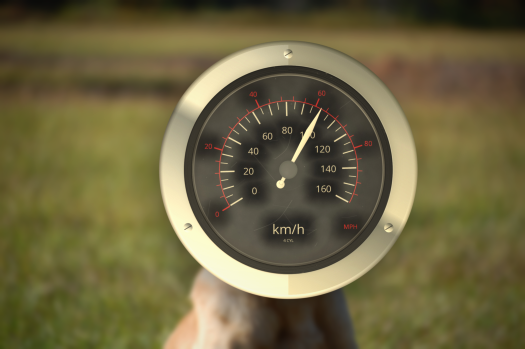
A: km/h 100
